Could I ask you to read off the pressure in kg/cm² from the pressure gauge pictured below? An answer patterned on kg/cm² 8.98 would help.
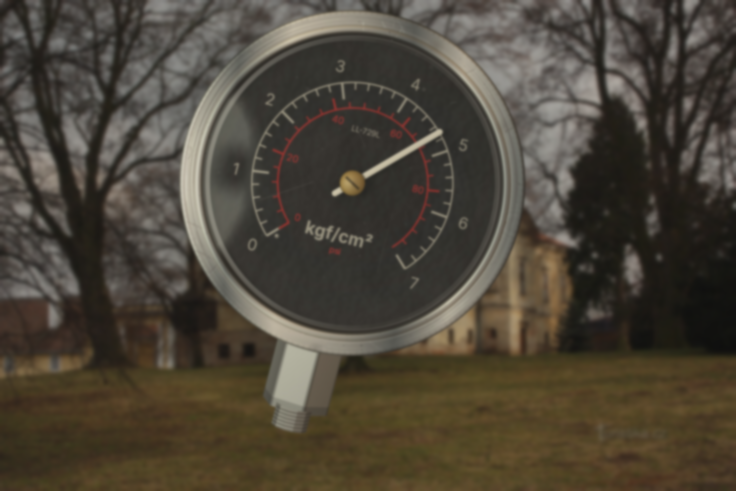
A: kg/cm² 4.7
